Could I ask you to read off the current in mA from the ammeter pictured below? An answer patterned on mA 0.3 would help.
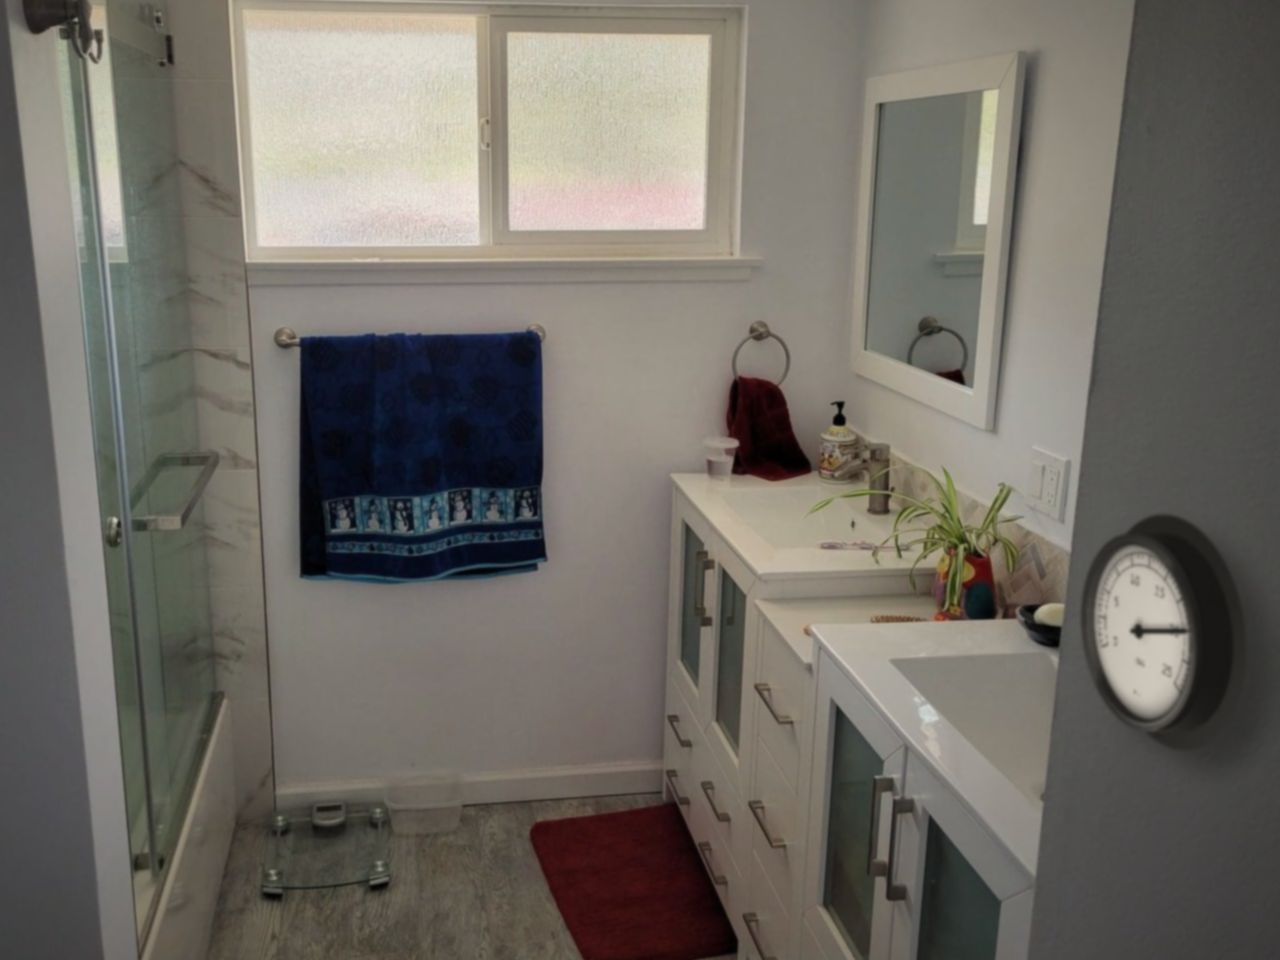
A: mA 20
